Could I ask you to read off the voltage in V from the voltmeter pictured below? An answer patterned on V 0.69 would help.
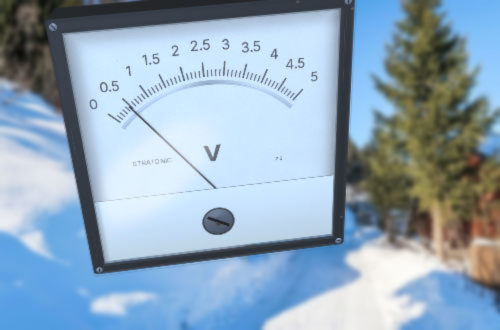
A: V 0.5
